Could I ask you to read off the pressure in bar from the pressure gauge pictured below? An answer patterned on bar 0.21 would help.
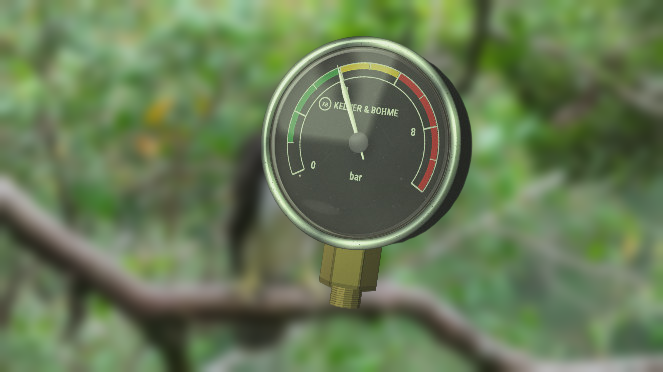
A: bar 4
